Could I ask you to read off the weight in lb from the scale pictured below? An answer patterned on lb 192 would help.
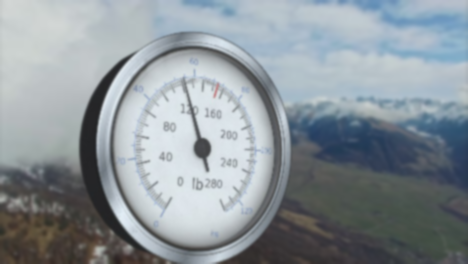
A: lb 120
